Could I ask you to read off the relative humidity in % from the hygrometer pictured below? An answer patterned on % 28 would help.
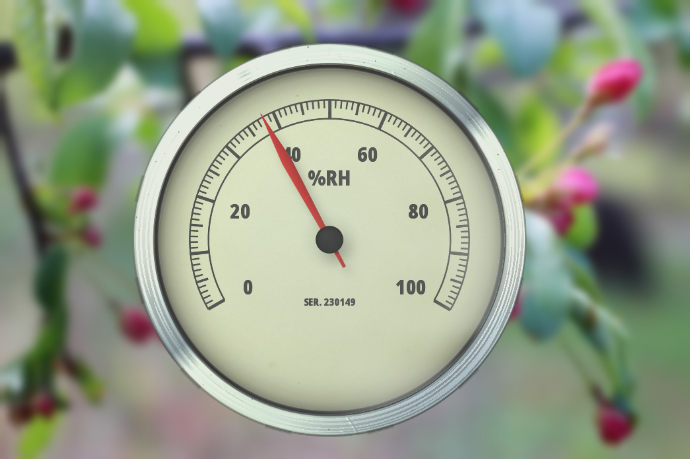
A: % 38
